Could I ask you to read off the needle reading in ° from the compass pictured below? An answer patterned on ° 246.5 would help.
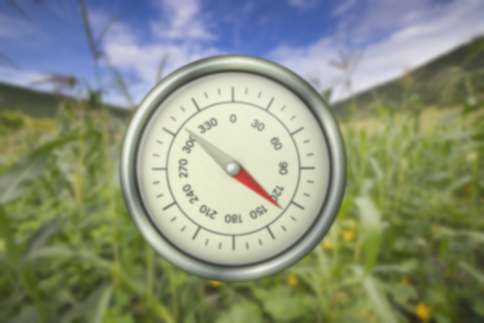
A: ° 130
